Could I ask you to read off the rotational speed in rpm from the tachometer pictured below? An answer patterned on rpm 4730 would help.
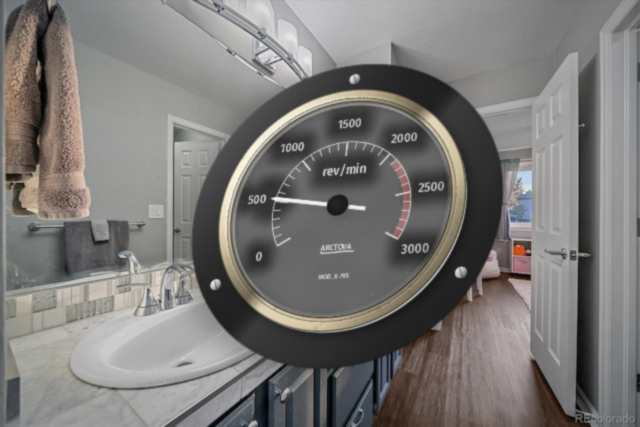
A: rpm 500
